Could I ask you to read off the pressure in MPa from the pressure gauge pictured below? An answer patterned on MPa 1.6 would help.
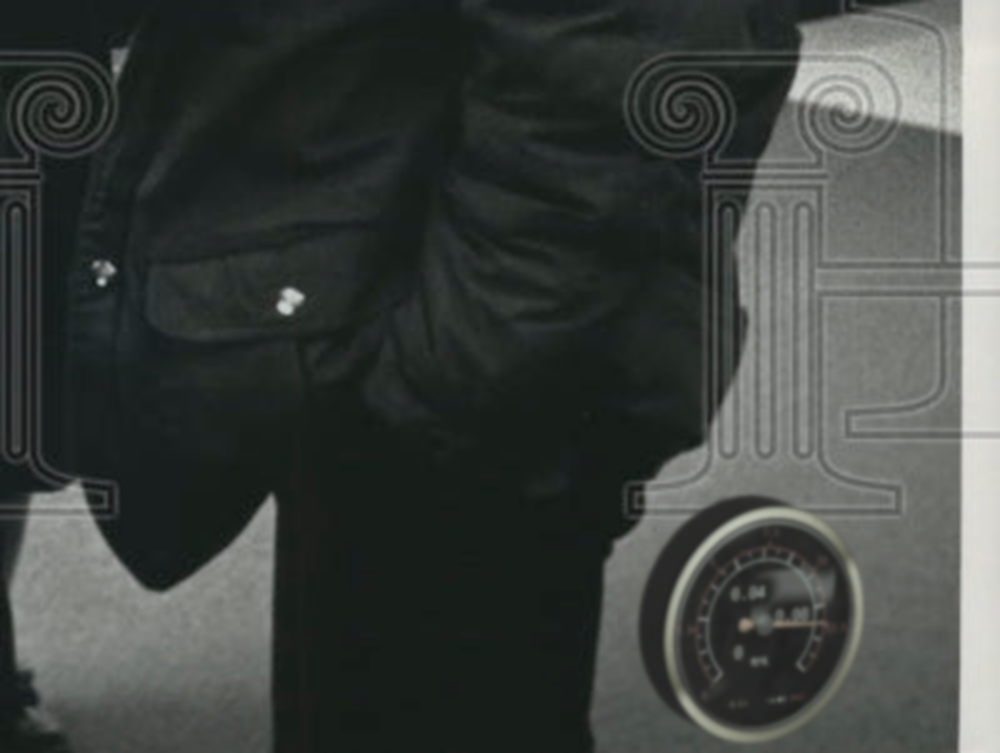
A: MPa 0.085
